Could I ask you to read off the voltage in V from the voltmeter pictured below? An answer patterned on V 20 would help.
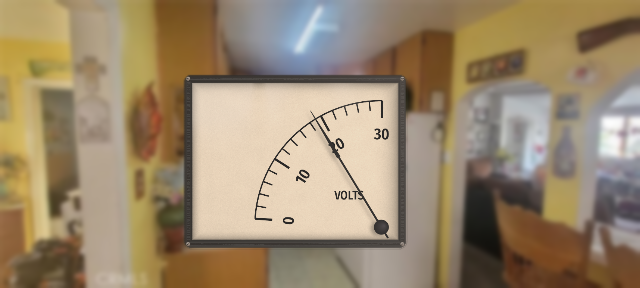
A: V 19
